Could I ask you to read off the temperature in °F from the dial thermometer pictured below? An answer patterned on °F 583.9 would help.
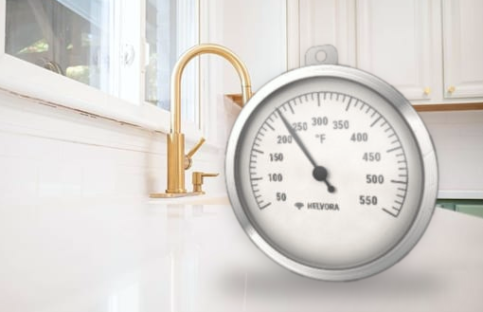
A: °F 230
